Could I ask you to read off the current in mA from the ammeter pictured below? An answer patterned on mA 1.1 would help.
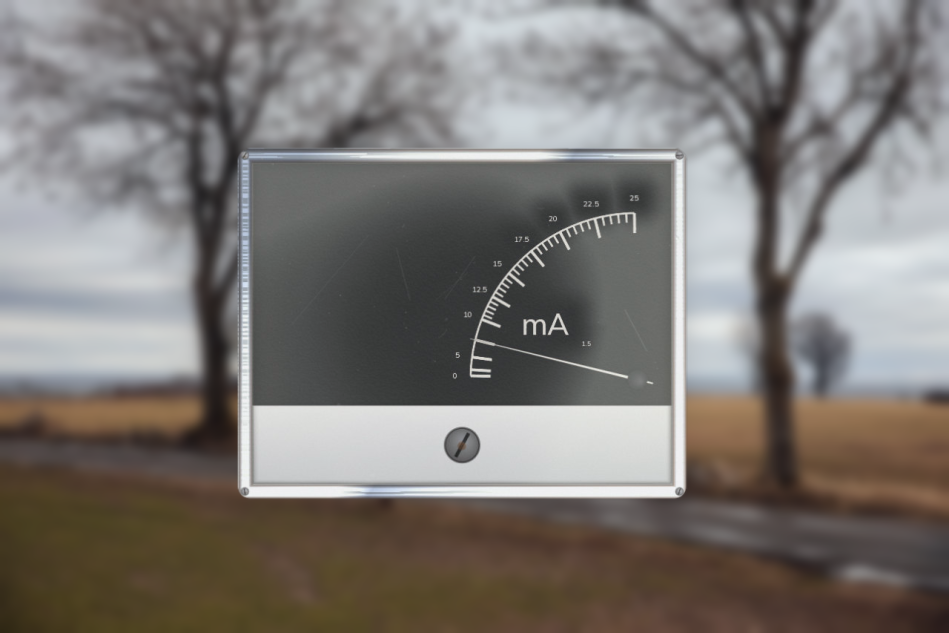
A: mA 7.5
